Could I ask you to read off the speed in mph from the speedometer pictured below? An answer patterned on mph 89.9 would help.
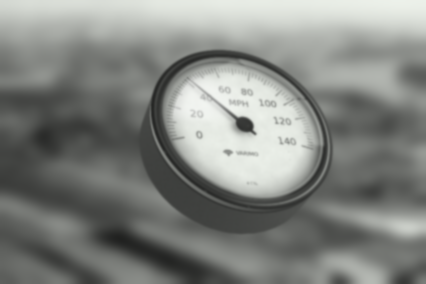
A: mph 40
